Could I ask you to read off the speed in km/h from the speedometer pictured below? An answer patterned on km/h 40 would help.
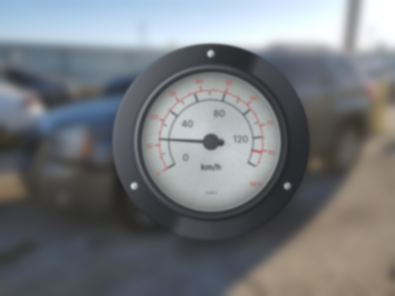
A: km/h 20
